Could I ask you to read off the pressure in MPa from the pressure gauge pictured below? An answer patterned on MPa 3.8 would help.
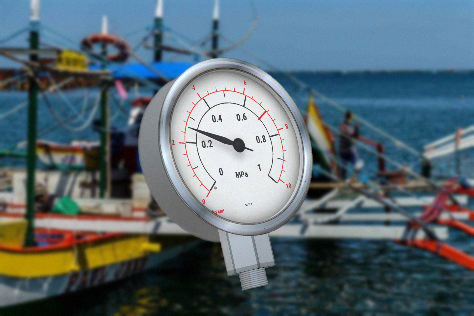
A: MPa 0.25
